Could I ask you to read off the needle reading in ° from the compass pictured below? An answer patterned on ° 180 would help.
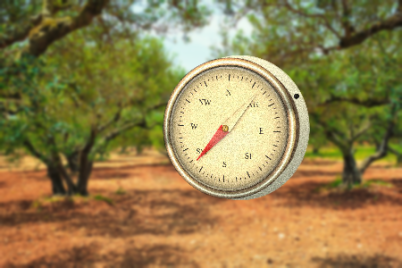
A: ° 220
